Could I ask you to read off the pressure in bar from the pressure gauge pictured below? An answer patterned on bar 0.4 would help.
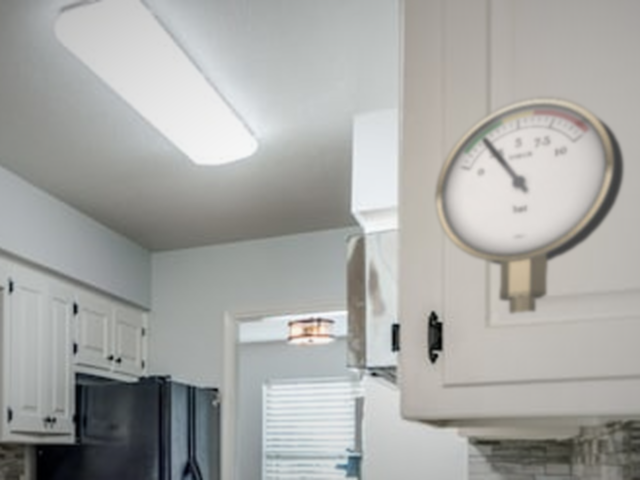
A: bar 2.5
